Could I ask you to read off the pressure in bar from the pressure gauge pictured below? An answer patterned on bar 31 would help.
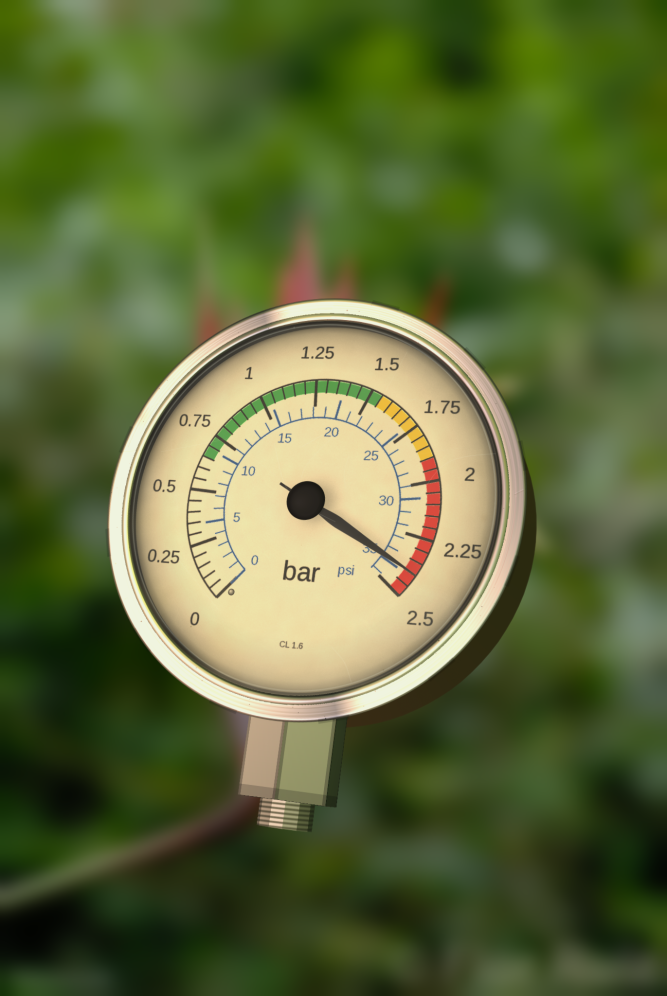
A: bar 2.4
